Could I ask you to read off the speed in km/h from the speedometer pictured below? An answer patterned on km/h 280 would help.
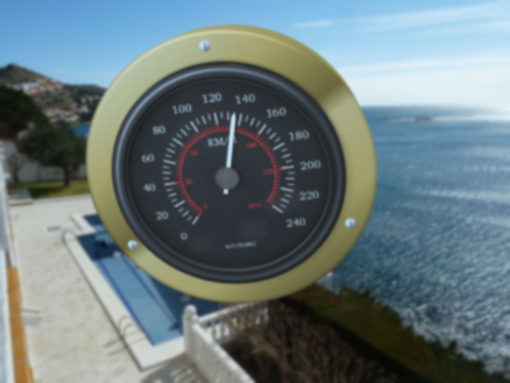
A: km/h 135
